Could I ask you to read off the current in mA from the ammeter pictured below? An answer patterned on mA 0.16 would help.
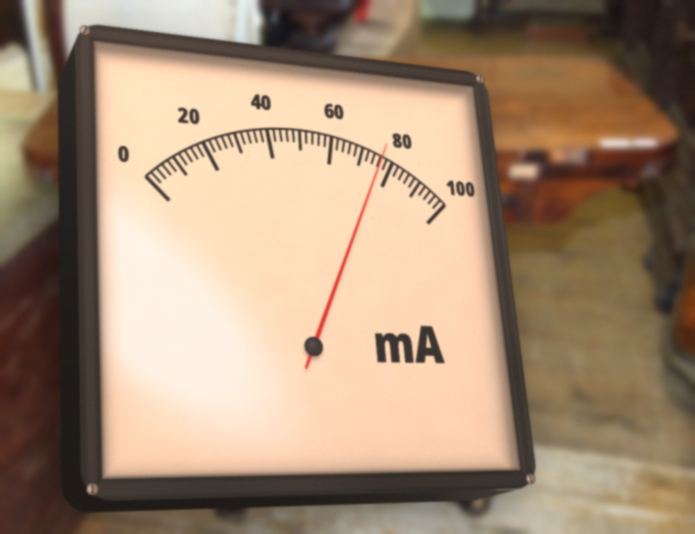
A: mA 76
